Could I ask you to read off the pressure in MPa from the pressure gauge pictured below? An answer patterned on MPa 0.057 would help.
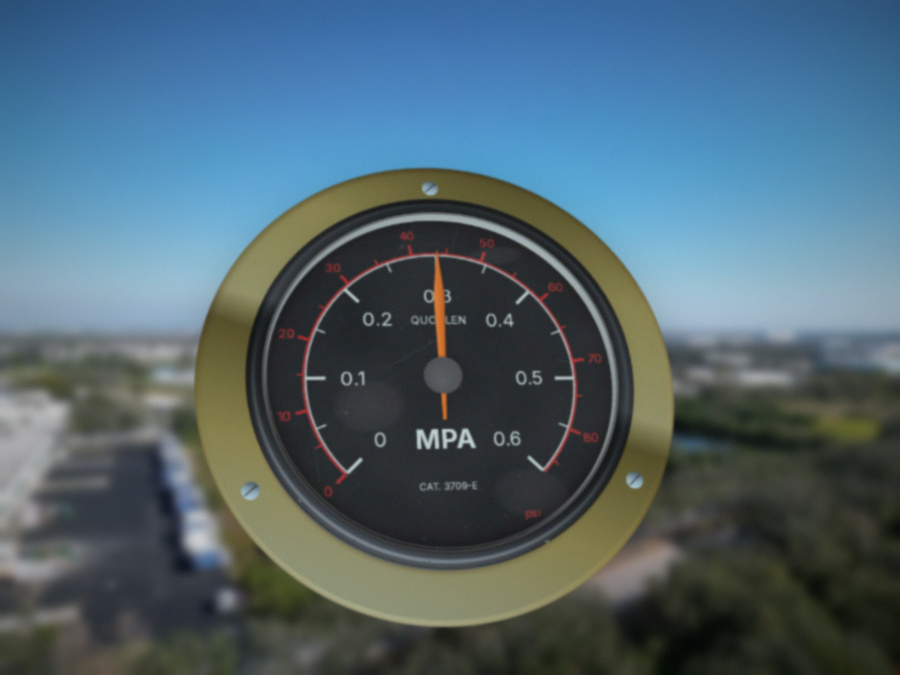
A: MPa 0.3
